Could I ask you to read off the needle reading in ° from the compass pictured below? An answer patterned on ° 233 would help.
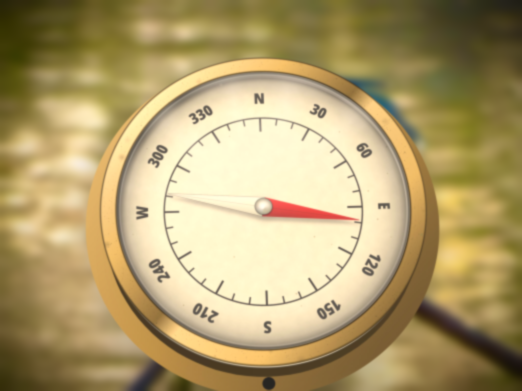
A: ° 100
